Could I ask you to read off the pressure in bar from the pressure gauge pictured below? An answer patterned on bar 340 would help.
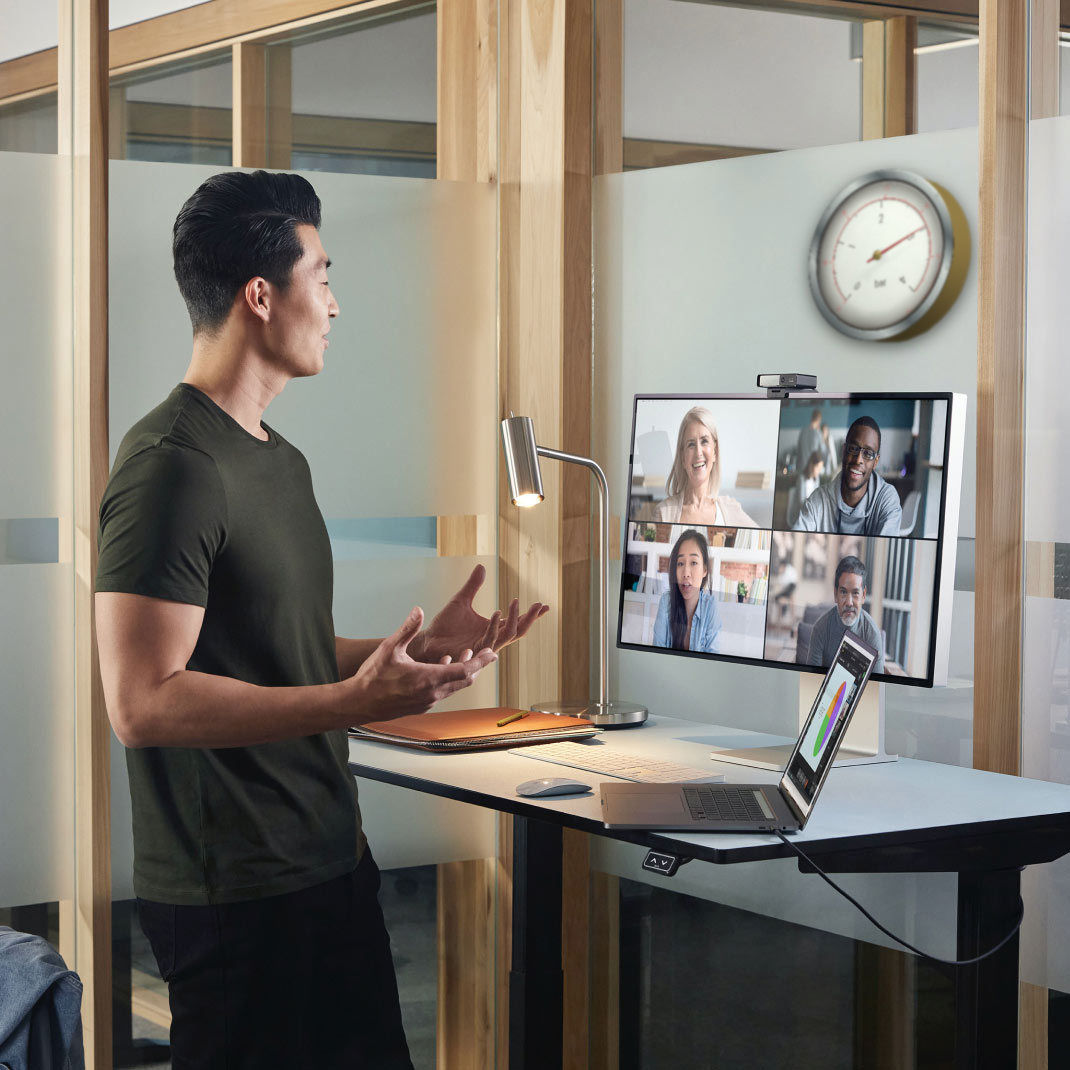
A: bar 3
